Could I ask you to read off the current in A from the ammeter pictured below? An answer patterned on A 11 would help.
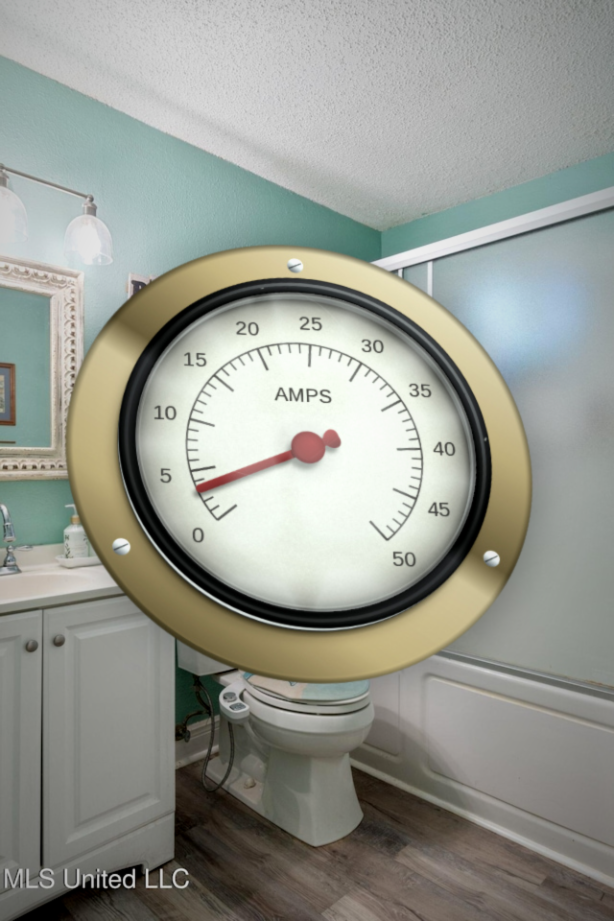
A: A 3
